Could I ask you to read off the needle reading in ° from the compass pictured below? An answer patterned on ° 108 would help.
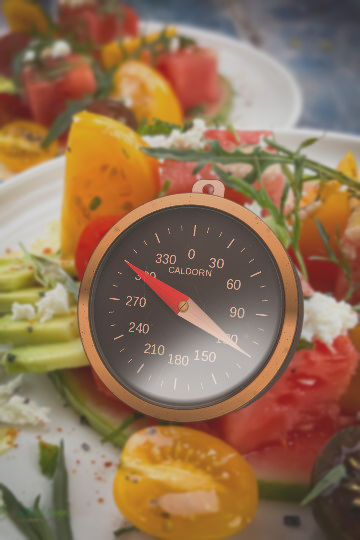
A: ° 300
